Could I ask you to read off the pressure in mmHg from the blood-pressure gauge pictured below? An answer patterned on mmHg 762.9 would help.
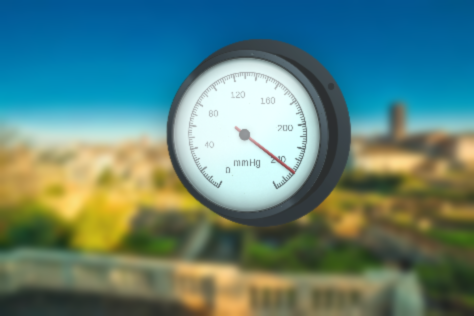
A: mmHg 240
